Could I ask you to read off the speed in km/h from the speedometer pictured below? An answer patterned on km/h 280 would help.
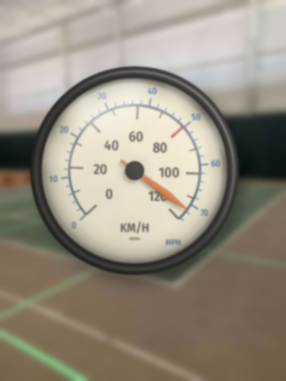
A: km/h 115
